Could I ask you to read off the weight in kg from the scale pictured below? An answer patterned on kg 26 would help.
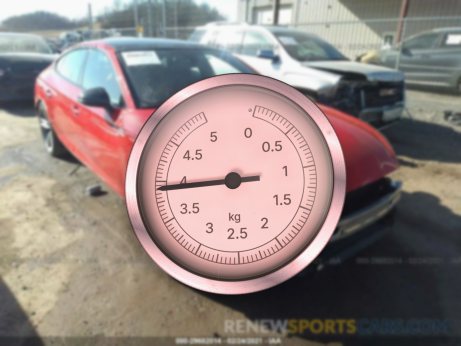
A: kg 3.9
